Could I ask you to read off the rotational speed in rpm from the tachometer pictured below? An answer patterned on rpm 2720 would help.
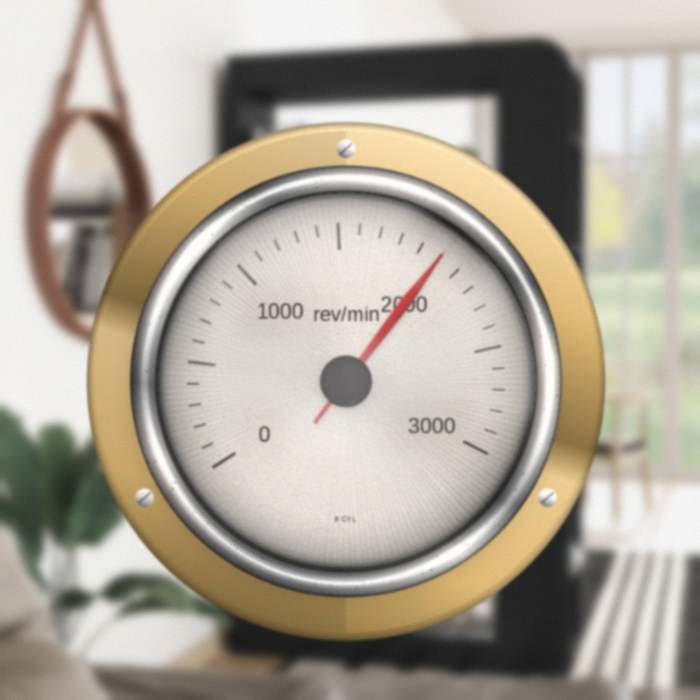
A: rpm 2000
